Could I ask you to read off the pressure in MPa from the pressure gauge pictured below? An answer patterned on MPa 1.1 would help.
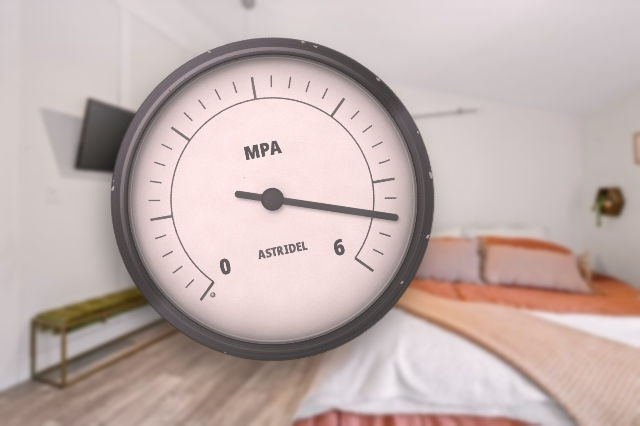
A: MPa 5.4
